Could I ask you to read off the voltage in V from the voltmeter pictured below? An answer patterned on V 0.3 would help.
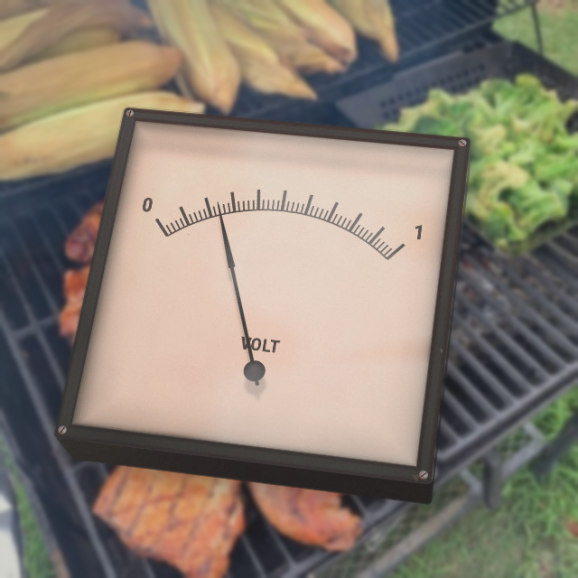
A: V 0.24
